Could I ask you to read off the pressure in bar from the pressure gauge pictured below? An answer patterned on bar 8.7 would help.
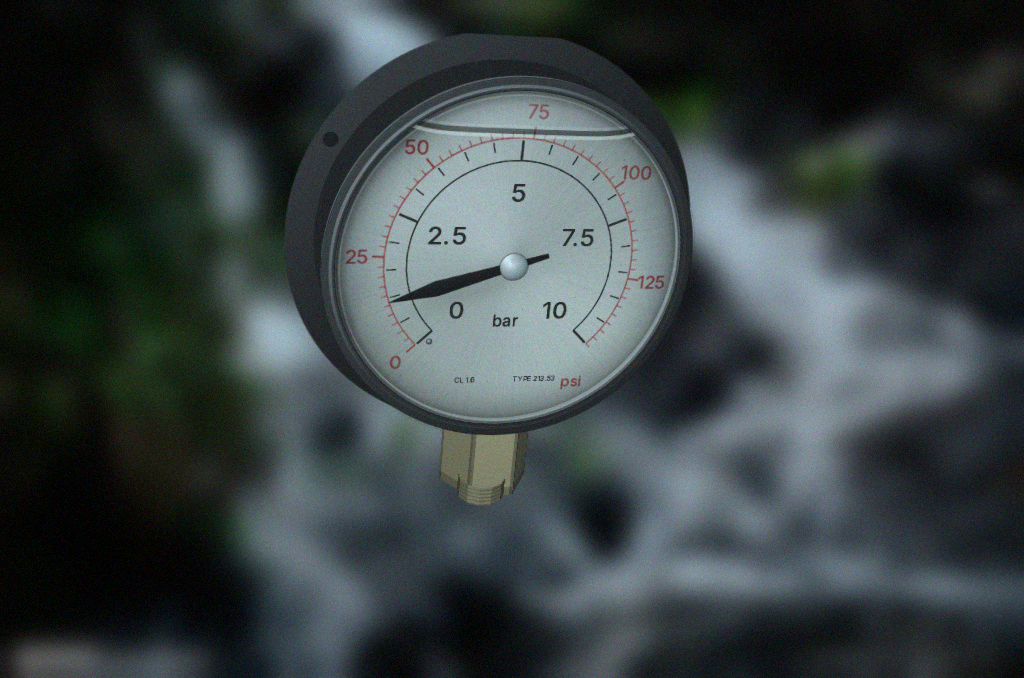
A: bar 1
